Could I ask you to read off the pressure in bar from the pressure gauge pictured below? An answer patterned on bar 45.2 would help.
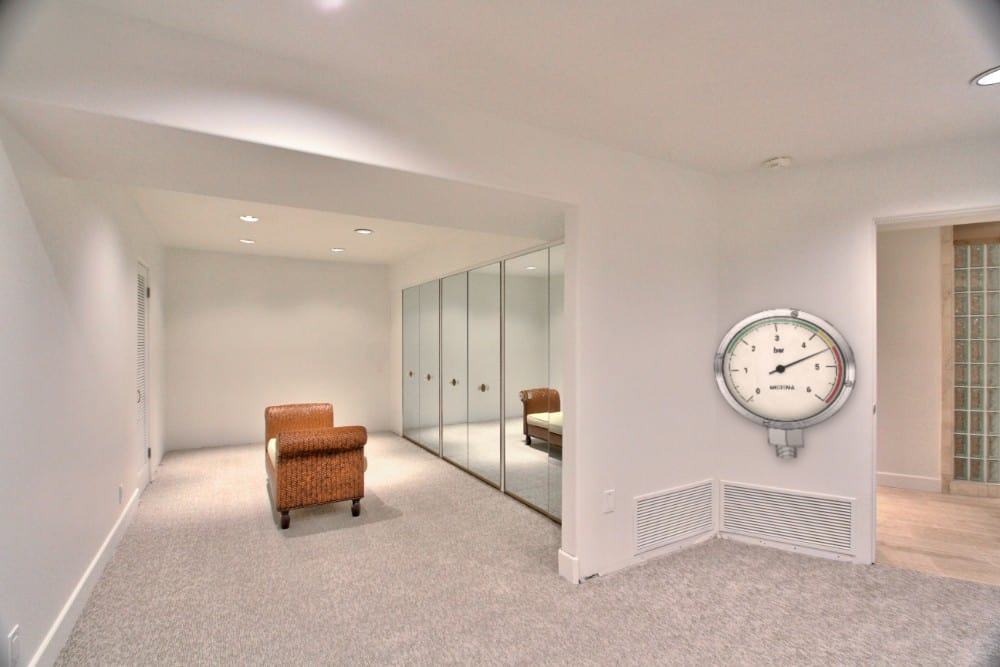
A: bar 4.5
